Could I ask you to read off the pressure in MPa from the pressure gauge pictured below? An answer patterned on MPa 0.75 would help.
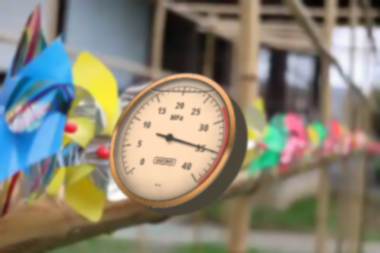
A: MPa 35
